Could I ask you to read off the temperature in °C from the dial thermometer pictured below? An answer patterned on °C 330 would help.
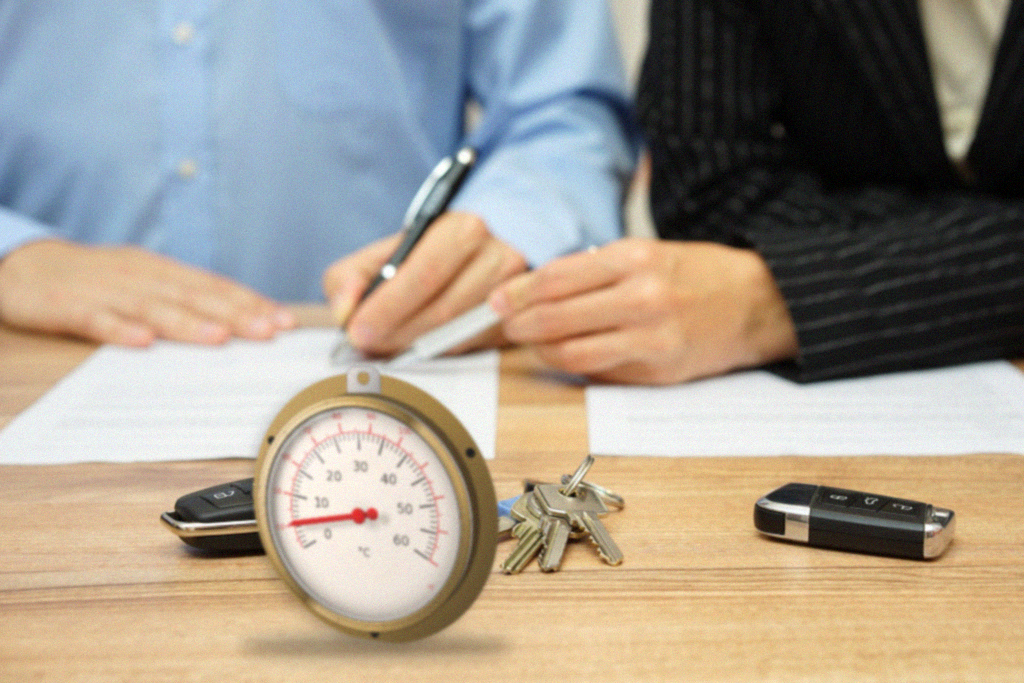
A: °C 5
